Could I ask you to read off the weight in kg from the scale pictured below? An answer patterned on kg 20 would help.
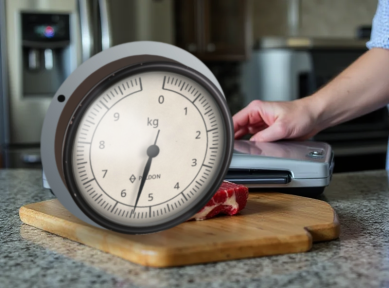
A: kg 5.5
